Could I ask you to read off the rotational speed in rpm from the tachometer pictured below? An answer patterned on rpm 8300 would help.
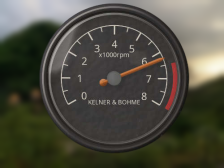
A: rpm 6250
